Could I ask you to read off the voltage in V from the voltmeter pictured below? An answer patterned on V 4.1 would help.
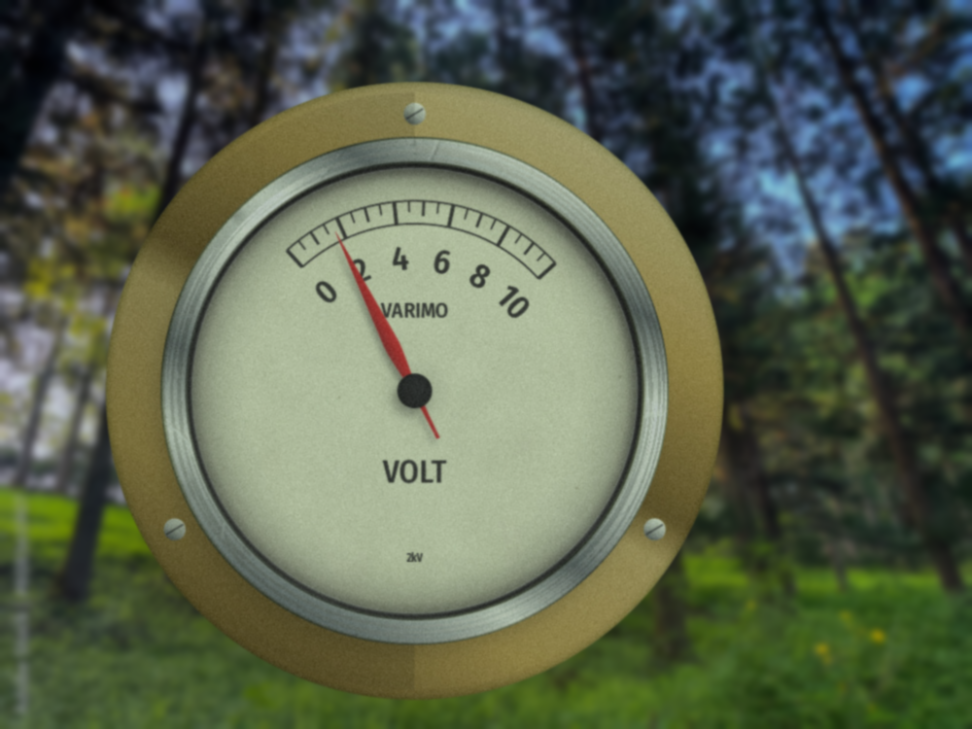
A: V 1.75
